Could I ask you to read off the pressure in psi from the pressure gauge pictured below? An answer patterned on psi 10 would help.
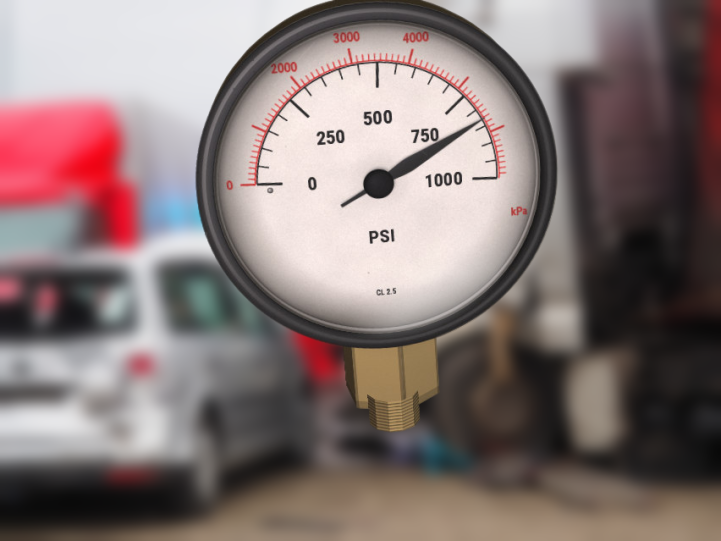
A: psi 825
